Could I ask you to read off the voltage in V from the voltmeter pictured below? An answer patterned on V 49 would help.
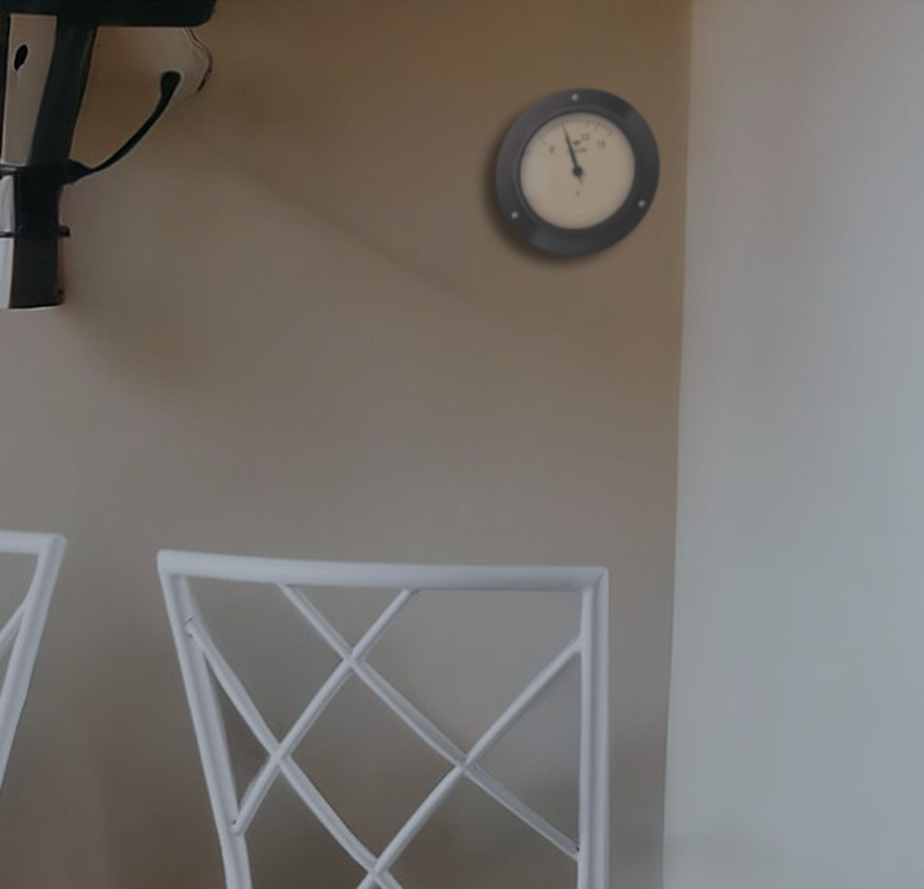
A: V 5
